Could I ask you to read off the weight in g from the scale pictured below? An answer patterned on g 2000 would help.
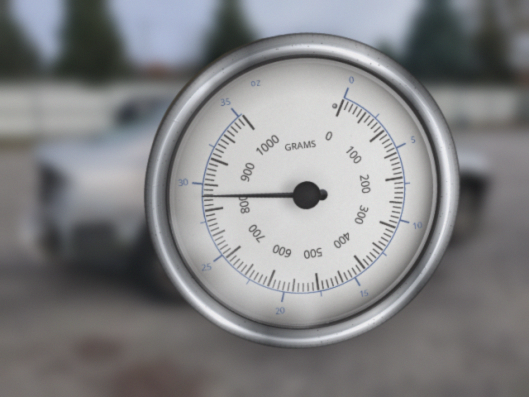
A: g 830
